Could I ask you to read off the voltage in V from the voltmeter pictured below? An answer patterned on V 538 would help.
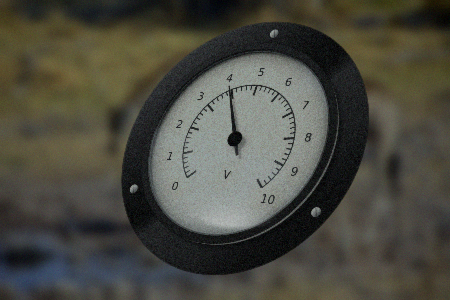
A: V 4
